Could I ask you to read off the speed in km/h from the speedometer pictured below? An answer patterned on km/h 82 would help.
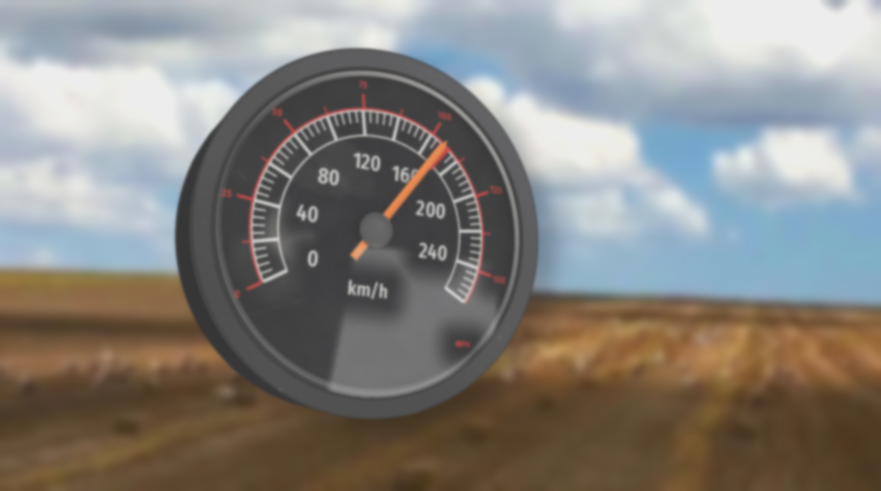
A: km/h 168
